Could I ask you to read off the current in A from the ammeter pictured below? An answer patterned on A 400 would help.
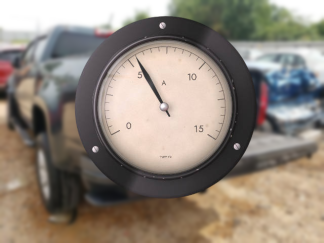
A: A 5.5
